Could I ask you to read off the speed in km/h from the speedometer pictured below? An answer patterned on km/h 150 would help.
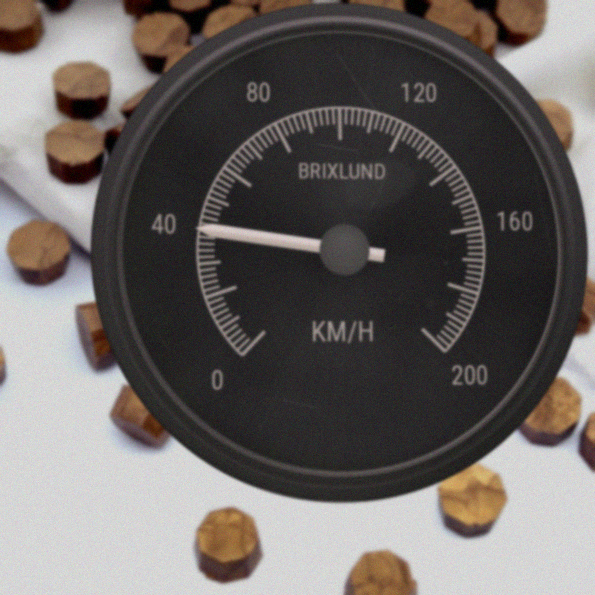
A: km/h 40
